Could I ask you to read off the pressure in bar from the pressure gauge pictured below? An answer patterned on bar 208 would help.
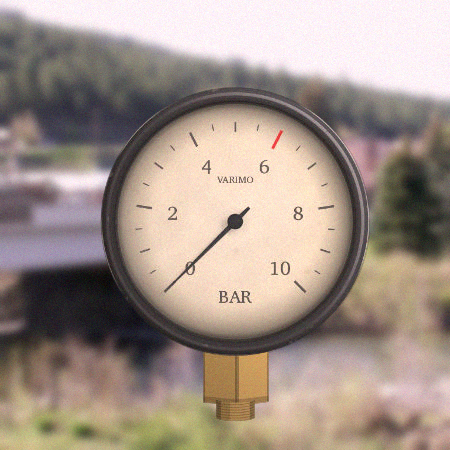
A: bar 0
